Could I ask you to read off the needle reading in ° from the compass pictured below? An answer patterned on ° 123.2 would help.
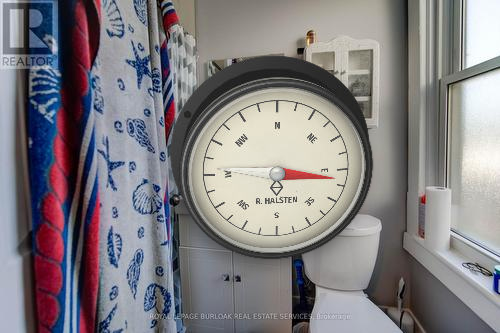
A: ° 97.5
